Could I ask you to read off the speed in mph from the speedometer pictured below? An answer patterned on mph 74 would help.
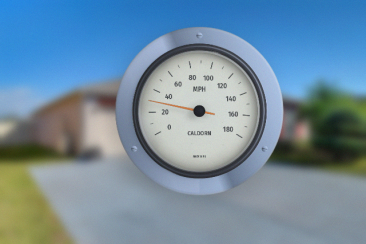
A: mph 30
